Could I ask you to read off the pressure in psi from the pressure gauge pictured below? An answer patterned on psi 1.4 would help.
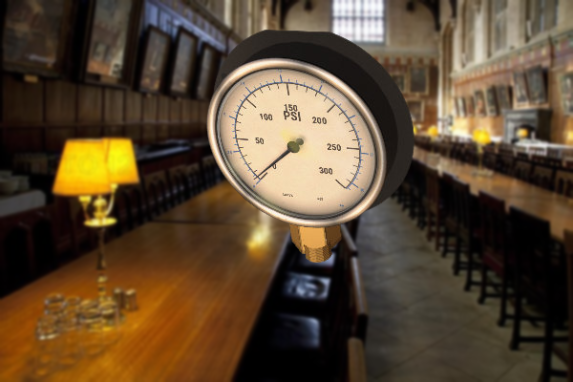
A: psi 5
